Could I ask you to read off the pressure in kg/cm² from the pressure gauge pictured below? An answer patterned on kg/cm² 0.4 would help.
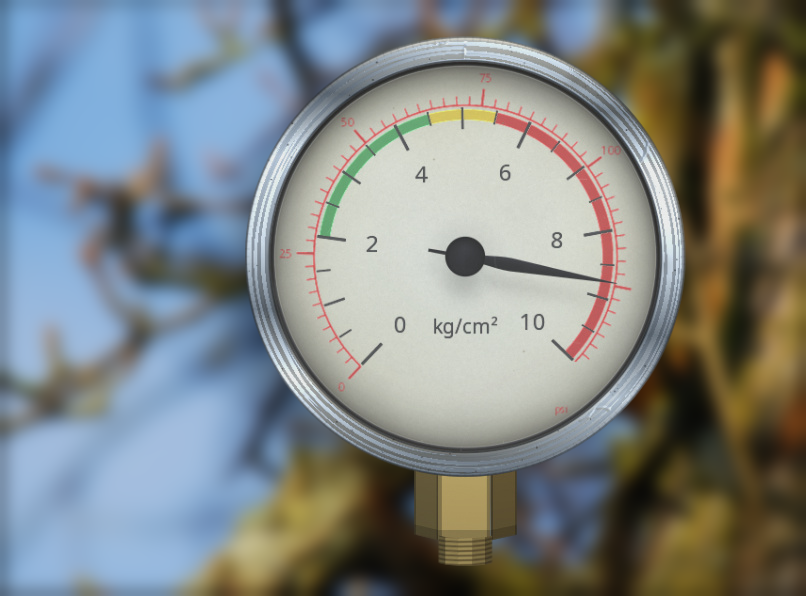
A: kg/cm² 8.75
